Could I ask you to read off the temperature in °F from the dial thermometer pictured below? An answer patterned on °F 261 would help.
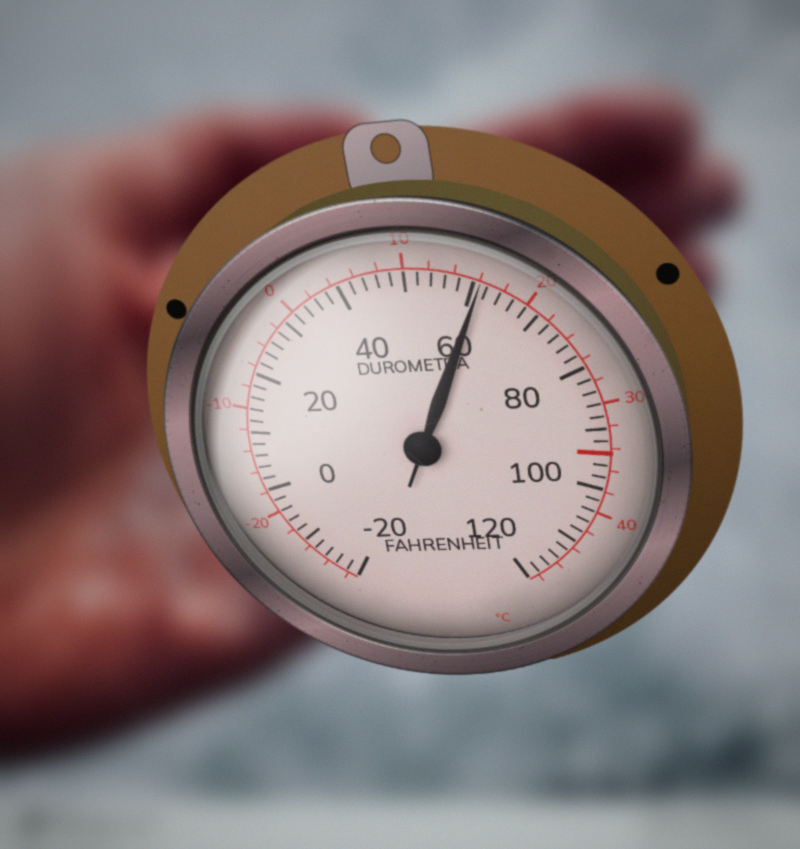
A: °F 61
